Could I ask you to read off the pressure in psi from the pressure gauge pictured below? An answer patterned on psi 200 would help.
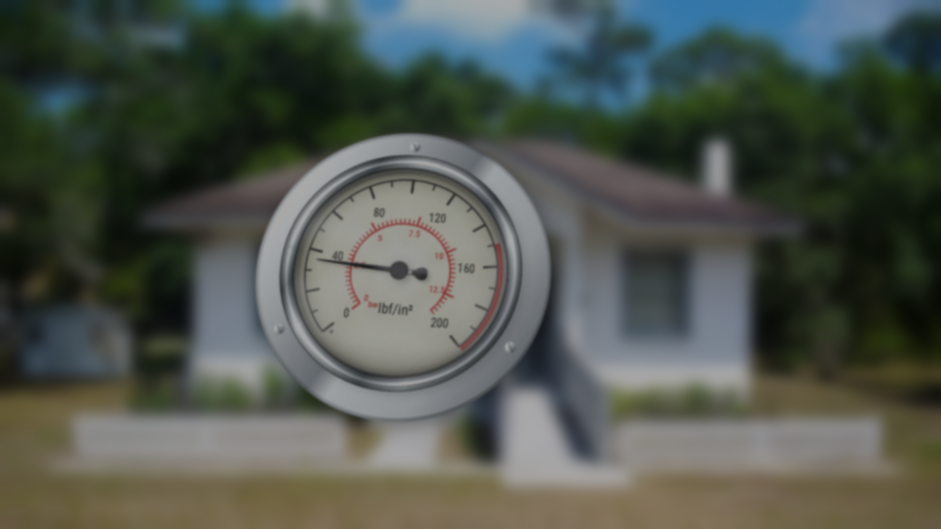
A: psi 35
